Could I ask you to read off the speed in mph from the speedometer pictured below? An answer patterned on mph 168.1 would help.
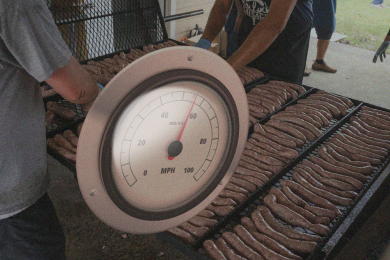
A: mph 55
